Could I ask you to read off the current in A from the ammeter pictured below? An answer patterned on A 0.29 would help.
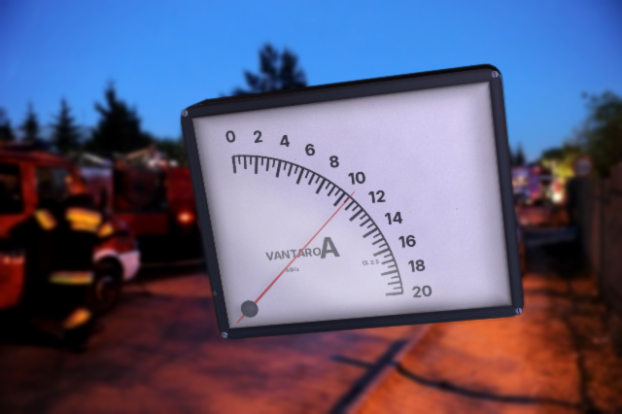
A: A 10.5
